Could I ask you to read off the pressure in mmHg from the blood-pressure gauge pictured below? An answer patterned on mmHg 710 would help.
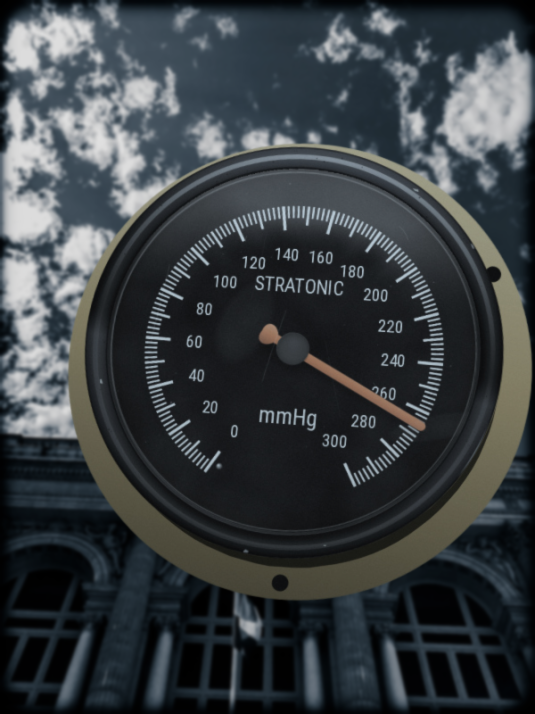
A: mmHg 266
